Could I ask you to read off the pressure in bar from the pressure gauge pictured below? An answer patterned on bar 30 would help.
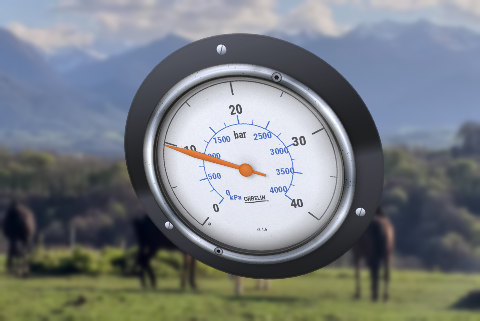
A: bar 10
